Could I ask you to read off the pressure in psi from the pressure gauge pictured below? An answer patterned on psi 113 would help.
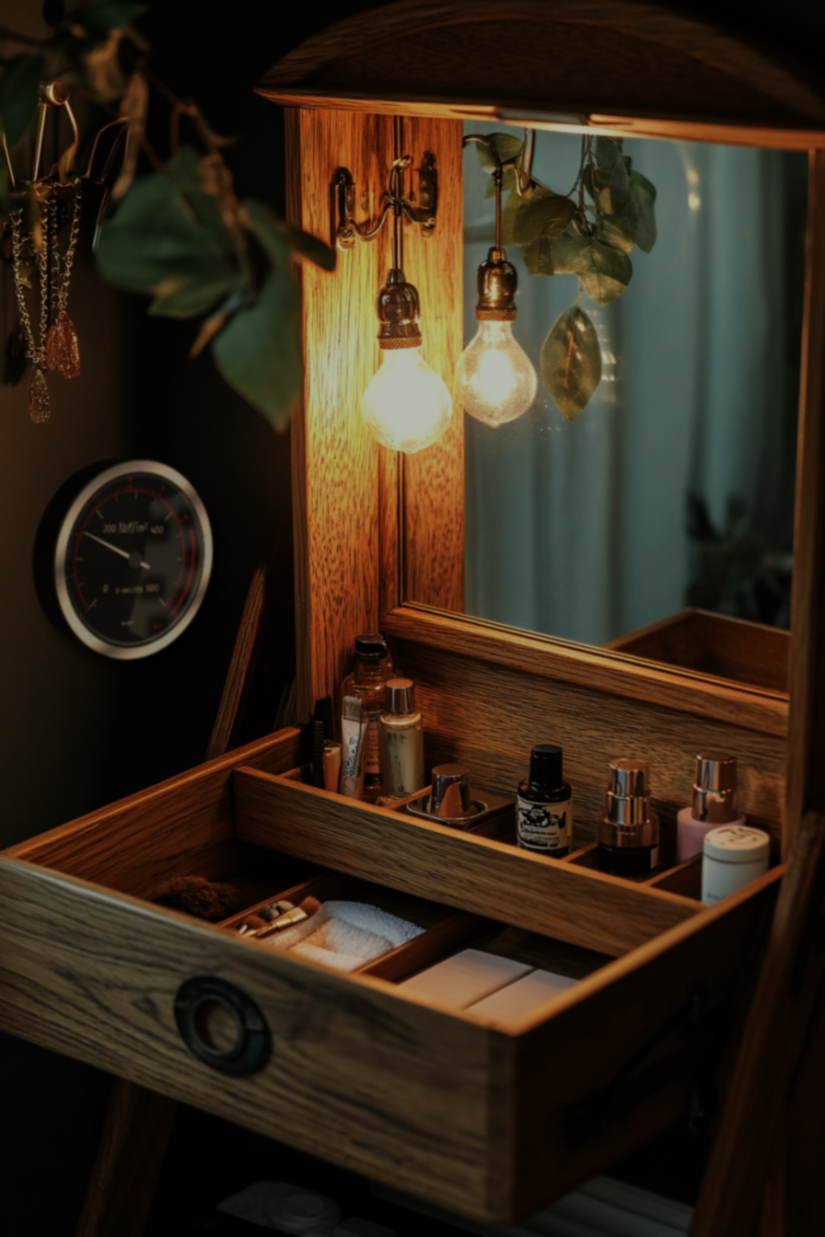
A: psi 150
